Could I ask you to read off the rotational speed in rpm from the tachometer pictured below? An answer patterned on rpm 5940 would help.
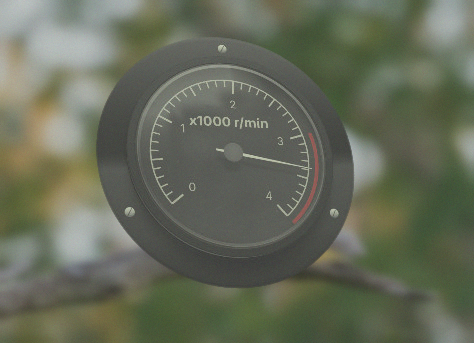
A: rpm 3400
